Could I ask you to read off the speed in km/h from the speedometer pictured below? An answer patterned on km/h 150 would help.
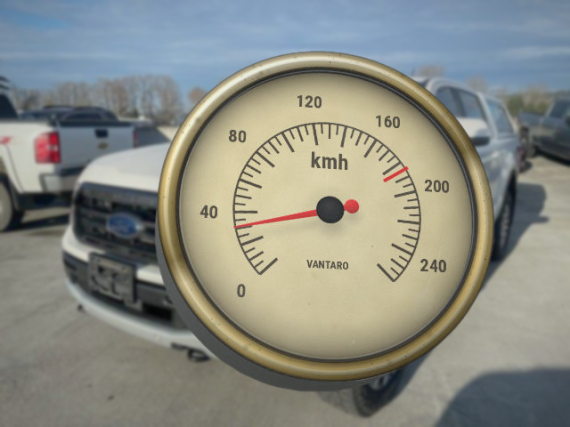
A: km/h 30
